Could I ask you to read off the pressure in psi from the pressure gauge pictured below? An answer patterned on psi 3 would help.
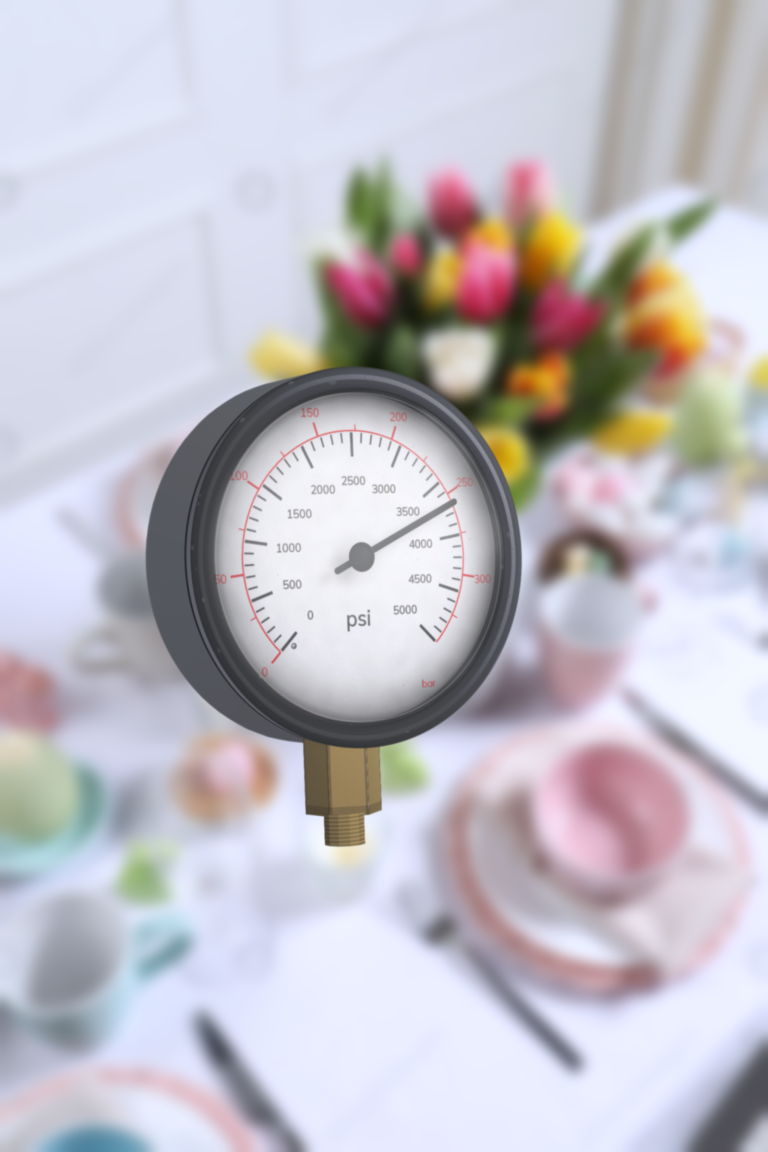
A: psi 3700
